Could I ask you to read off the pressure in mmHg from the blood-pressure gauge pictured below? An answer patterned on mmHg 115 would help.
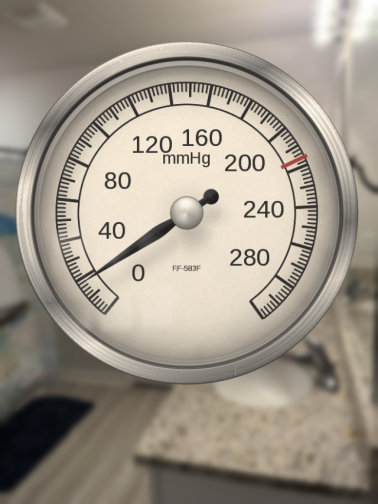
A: mmHg 18
